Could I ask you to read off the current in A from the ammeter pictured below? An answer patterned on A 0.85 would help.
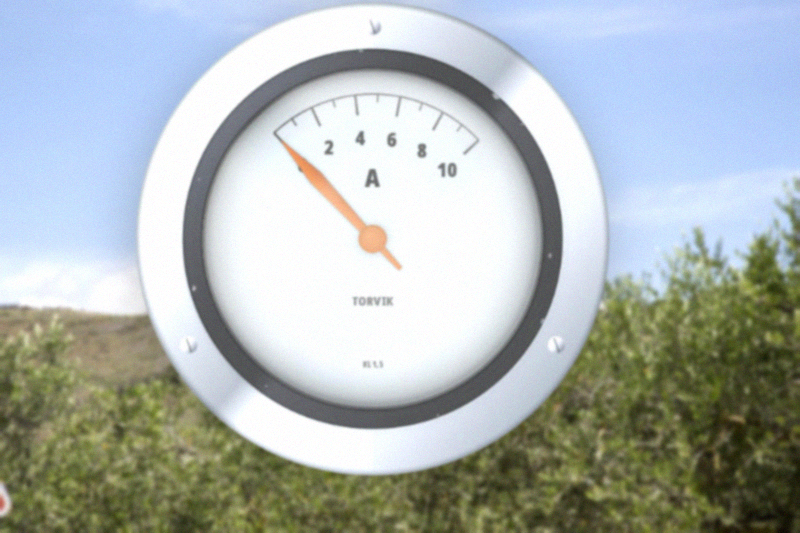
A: A 0
